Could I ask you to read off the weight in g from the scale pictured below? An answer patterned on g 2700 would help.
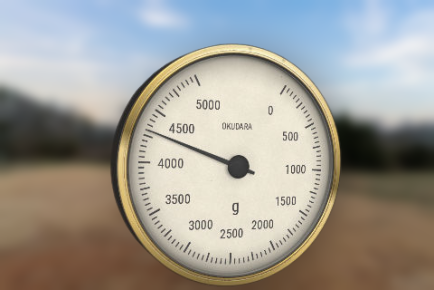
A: g 4300
